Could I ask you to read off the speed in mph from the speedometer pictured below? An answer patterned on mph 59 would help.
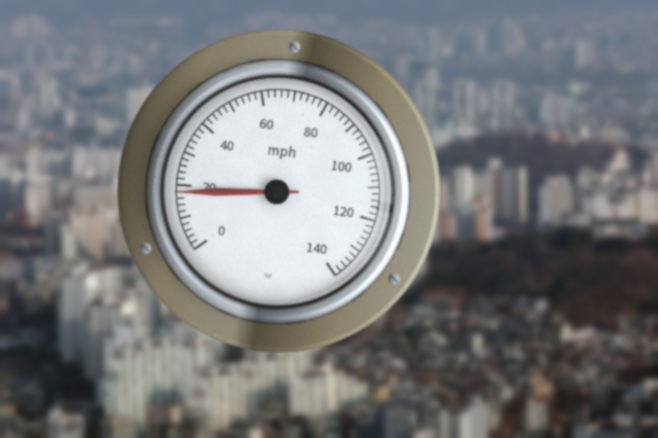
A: mph 18
